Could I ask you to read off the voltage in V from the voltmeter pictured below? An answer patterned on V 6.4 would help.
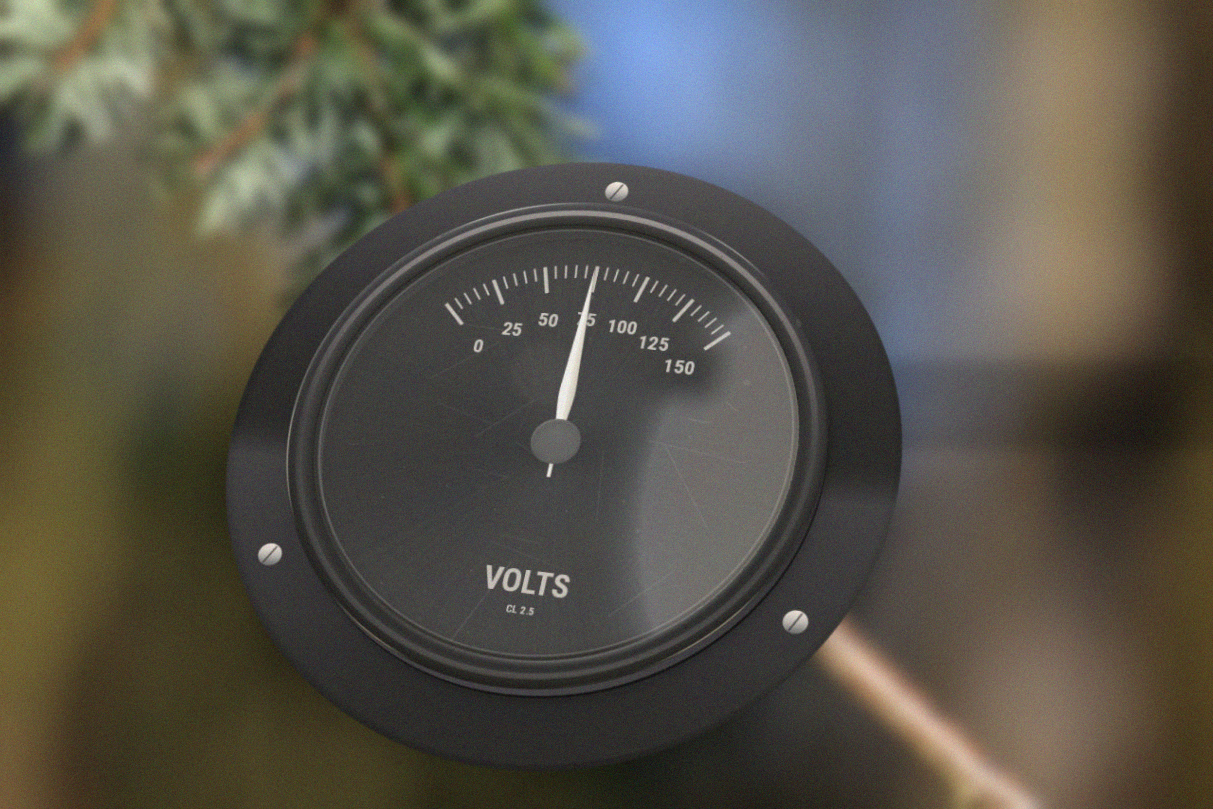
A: V 75
